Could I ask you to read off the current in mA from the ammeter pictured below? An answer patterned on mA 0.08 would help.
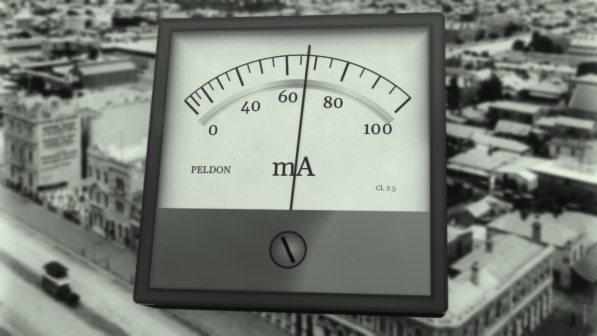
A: mA 67.5
